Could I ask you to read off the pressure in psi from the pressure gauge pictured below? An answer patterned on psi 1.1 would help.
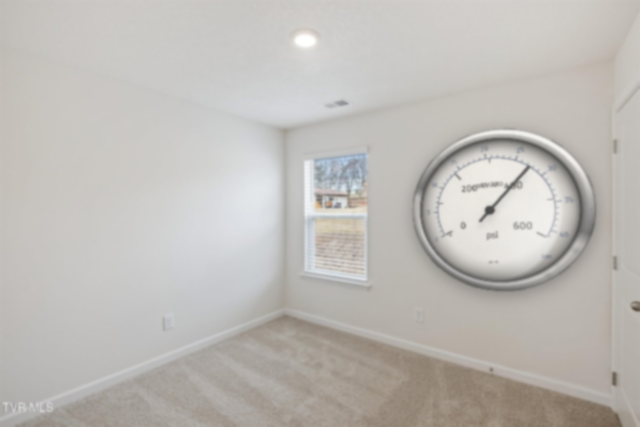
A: psi 400
